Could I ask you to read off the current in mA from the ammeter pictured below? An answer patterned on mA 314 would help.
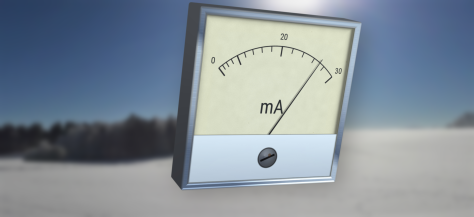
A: mA 27
